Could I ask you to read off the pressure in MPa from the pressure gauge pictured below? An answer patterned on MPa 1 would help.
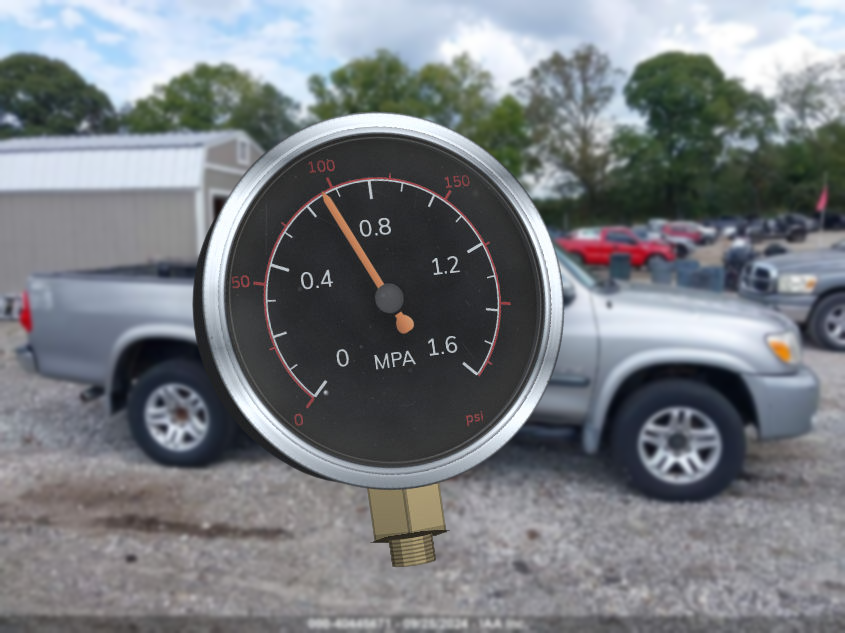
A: MPa 0.65
